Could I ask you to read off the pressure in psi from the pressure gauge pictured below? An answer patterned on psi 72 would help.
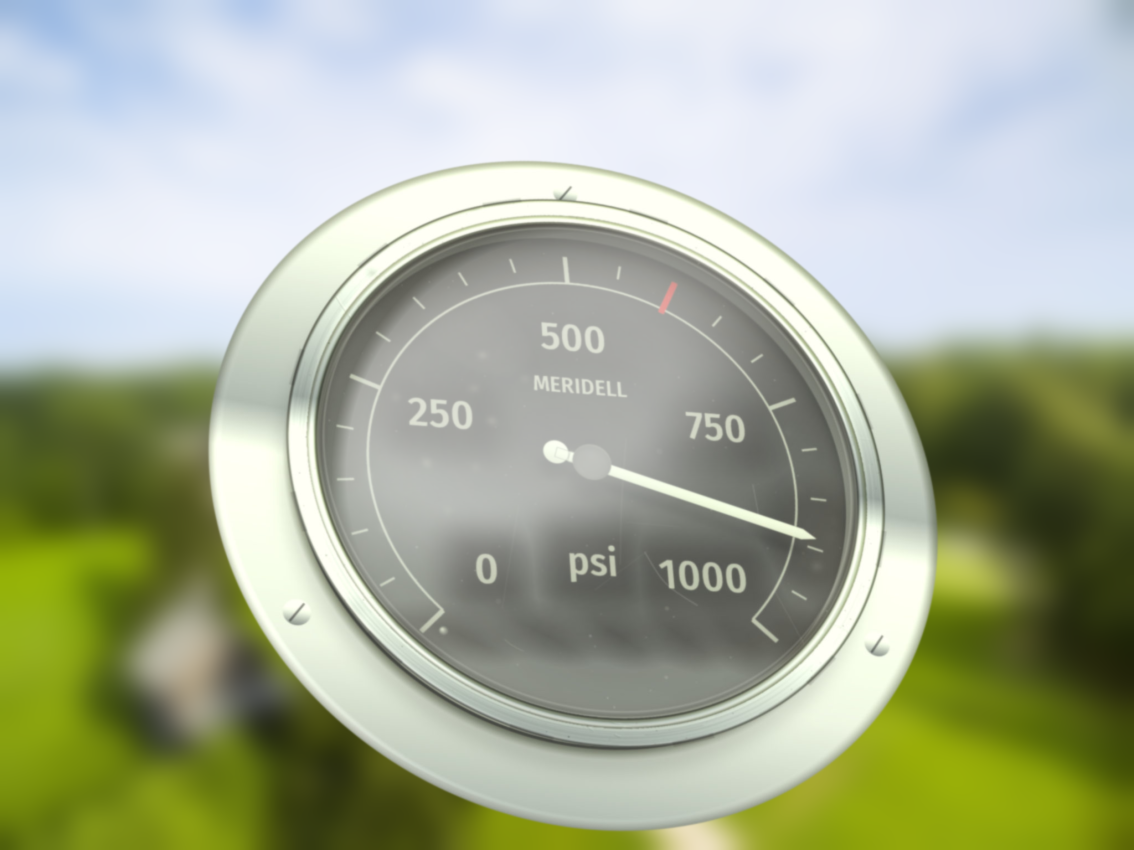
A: psi 900
